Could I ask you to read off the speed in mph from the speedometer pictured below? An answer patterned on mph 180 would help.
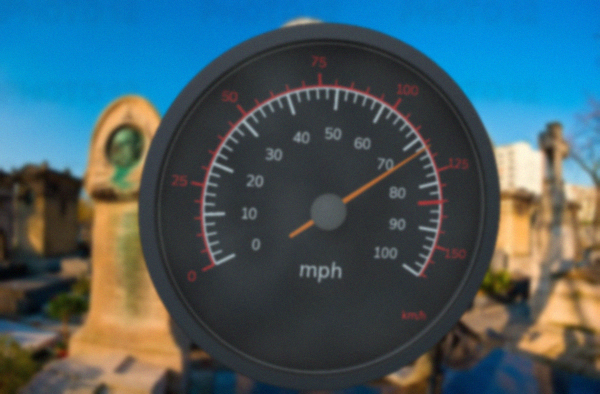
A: mph 72
